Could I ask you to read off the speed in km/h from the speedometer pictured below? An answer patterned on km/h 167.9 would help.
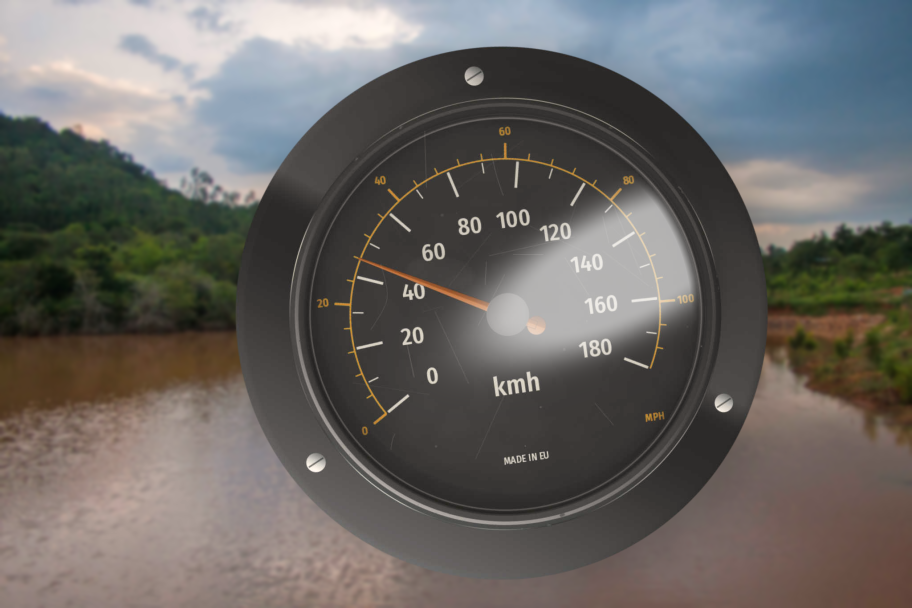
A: km/h 45
